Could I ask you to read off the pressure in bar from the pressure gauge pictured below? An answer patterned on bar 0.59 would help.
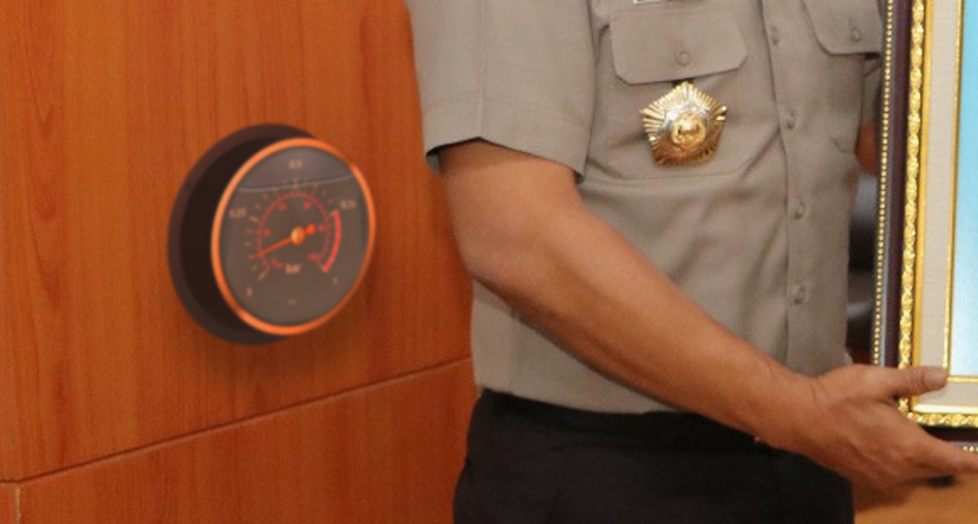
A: bar 0.1
